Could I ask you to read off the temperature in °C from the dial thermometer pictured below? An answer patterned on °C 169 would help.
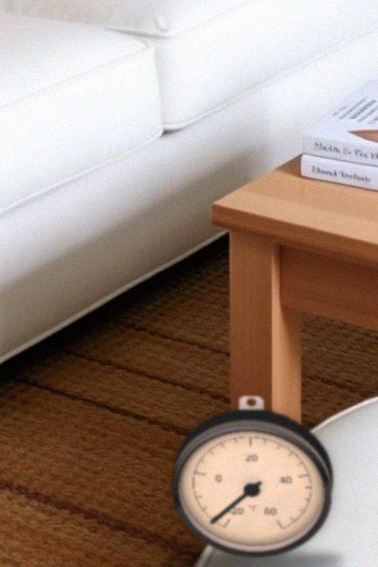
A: °C -16
